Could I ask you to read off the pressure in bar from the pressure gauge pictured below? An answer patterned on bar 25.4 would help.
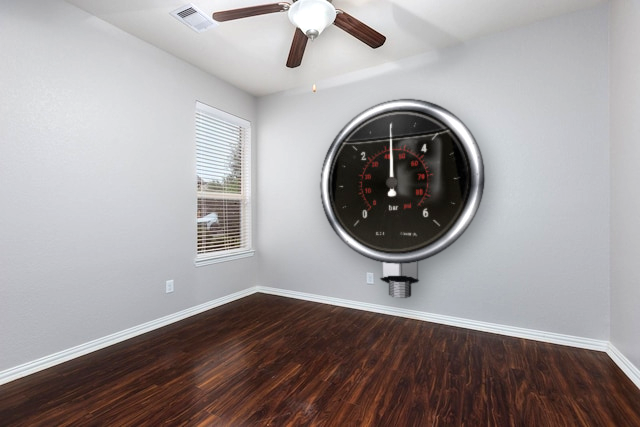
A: bar 3
